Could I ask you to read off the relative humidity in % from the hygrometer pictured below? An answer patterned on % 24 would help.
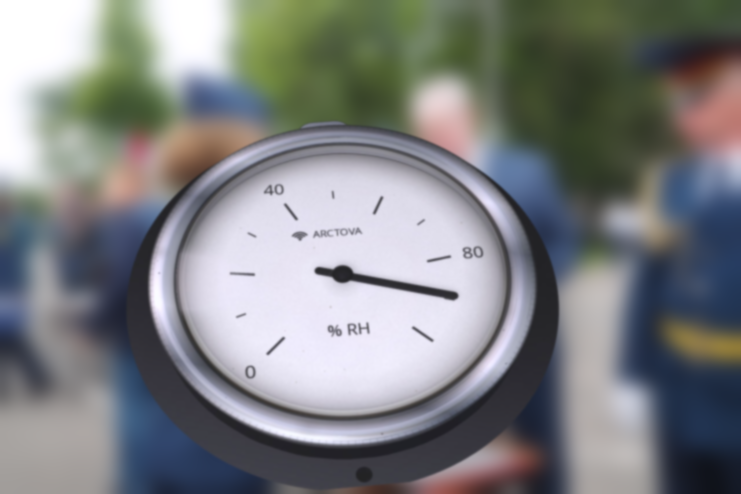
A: % 90
